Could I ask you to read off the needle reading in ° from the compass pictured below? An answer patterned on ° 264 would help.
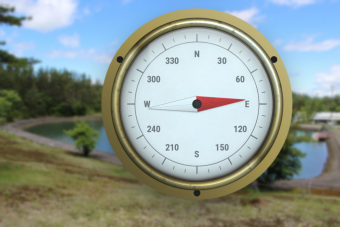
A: ° 85
